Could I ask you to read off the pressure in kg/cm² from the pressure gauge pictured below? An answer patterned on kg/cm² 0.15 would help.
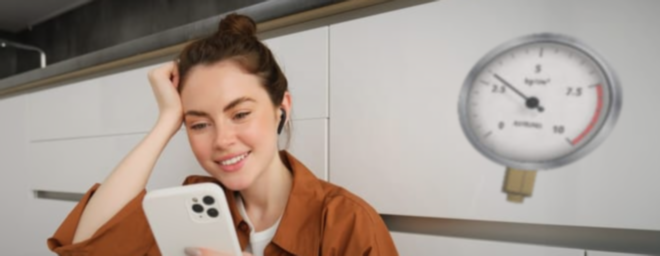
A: kg/cm² 3
